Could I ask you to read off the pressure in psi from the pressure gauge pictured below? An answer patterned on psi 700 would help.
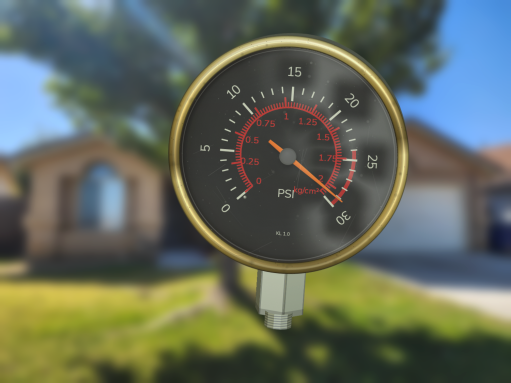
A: psi 29
